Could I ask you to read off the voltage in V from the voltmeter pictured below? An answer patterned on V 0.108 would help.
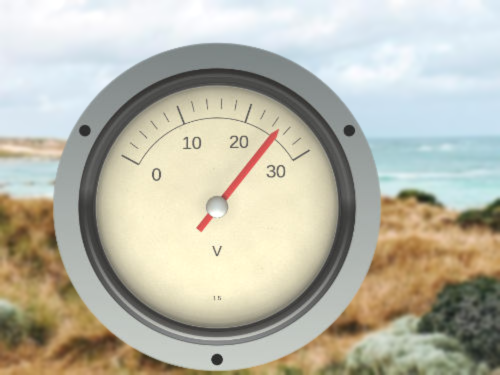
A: V 25
